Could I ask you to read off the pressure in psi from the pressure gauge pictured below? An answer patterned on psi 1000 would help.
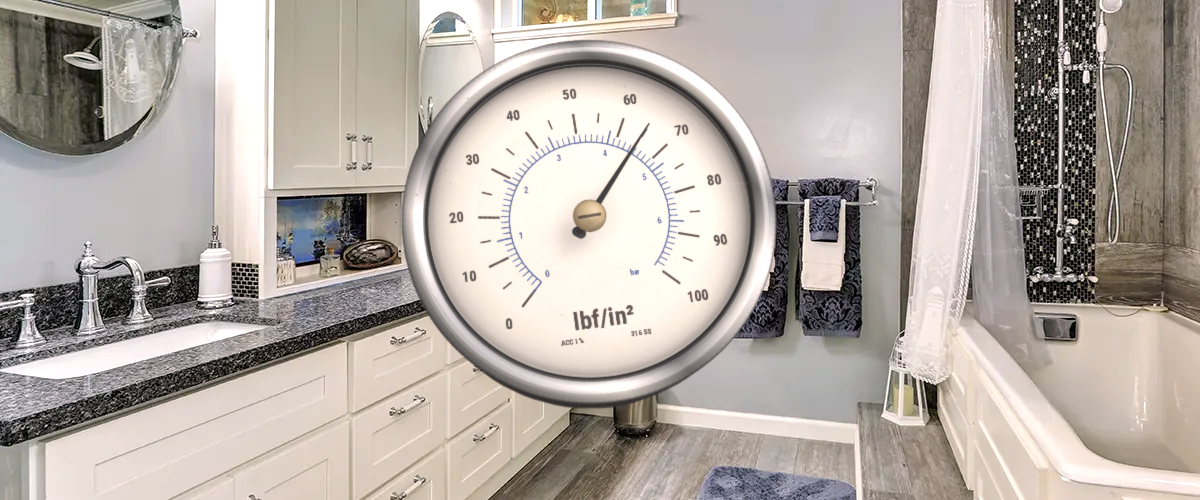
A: psi 65
